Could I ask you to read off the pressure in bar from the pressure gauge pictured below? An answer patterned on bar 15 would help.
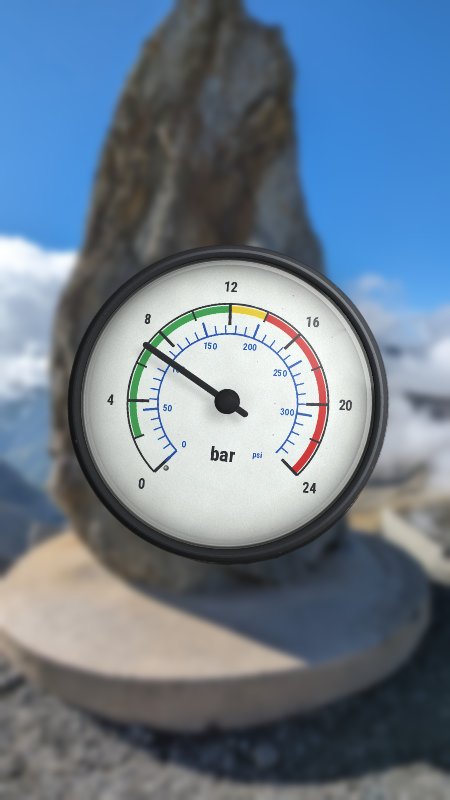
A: bar 7
